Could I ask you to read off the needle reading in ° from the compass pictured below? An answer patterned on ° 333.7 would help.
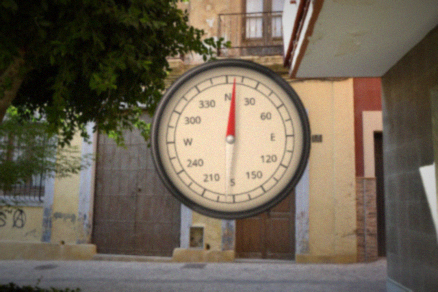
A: ° 7.5
